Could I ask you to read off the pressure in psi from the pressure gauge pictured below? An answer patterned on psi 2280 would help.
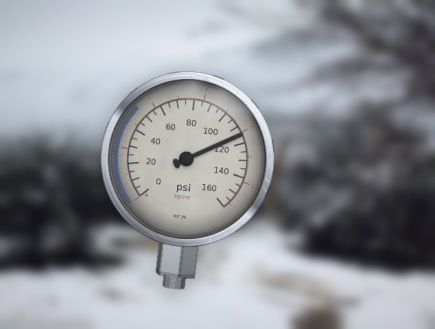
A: psi 115
